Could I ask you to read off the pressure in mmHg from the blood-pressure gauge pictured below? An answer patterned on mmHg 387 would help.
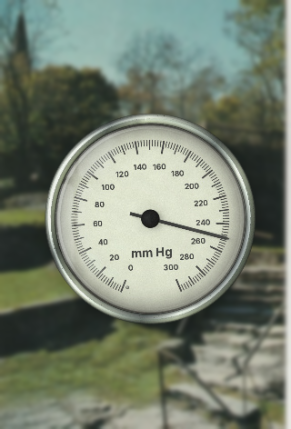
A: mmHg 250
